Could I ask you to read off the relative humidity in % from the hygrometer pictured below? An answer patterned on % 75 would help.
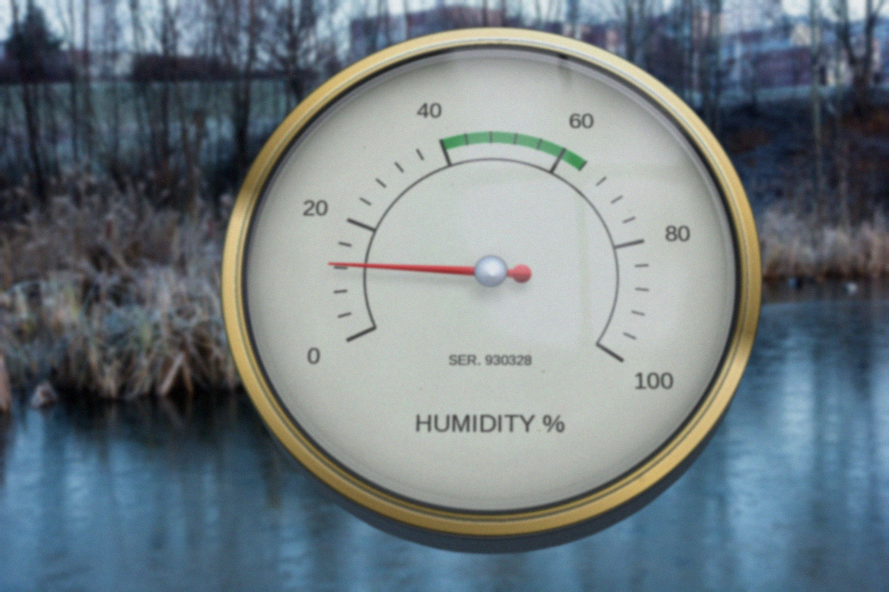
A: % 12
